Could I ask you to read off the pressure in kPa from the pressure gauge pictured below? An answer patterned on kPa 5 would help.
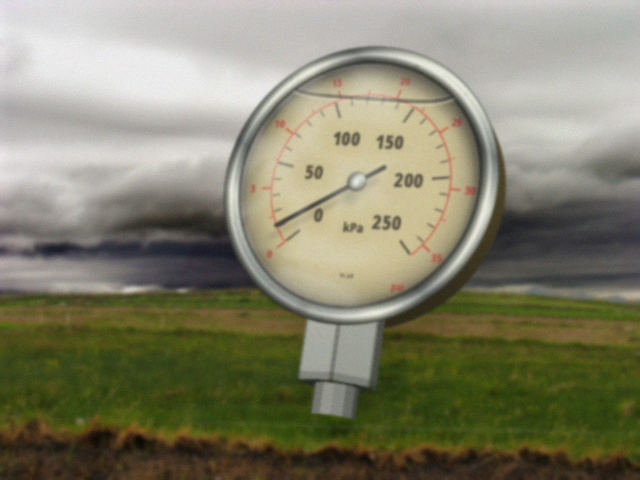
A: kPa 10
